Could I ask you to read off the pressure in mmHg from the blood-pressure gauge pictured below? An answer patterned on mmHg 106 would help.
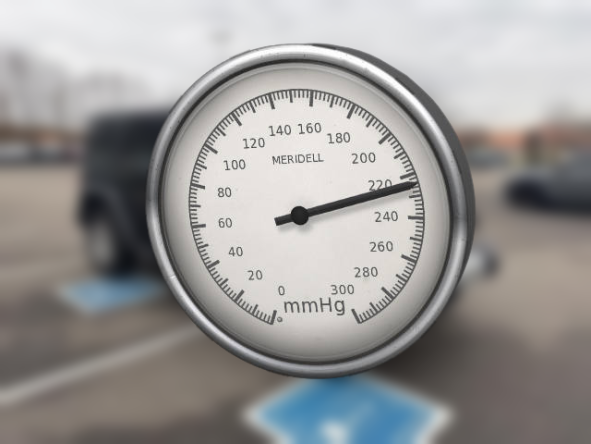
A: mmHg 224
